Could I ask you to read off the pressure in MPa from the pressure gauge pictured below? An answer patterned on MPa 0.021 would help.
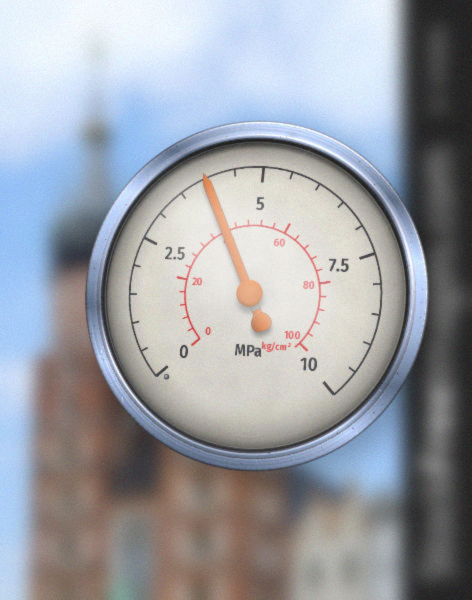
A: MPa 4
